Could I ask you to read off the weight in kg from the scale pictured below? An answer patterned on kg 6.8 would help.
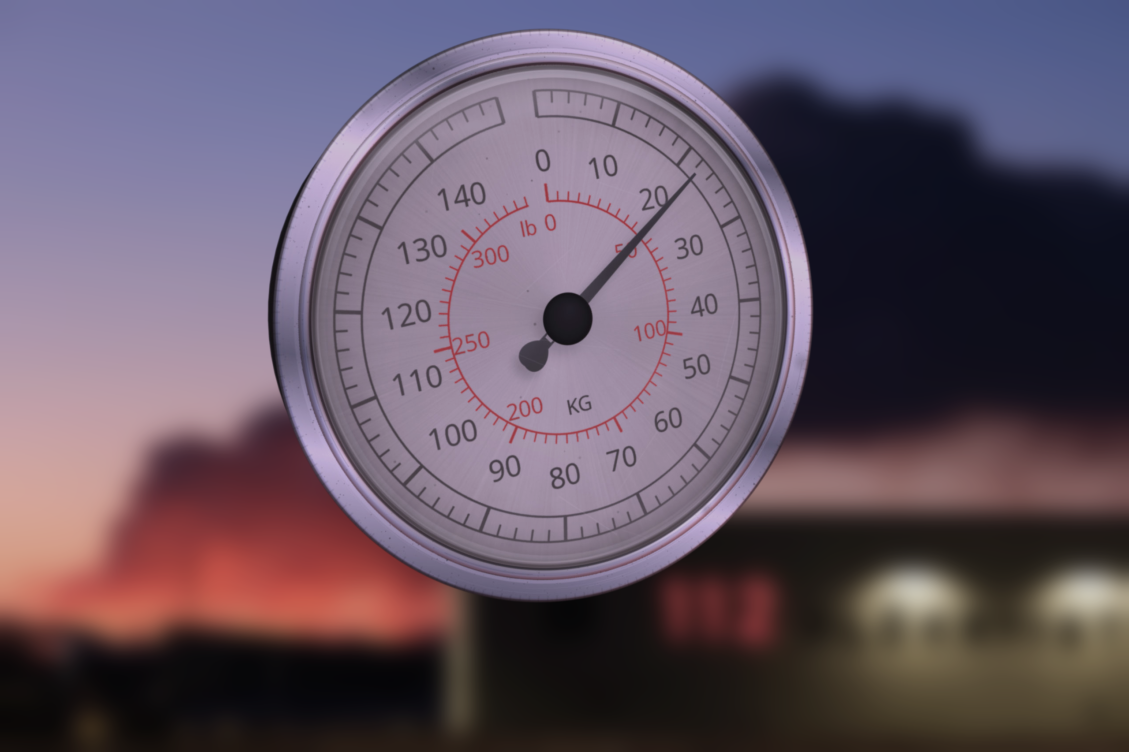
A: kg 22
